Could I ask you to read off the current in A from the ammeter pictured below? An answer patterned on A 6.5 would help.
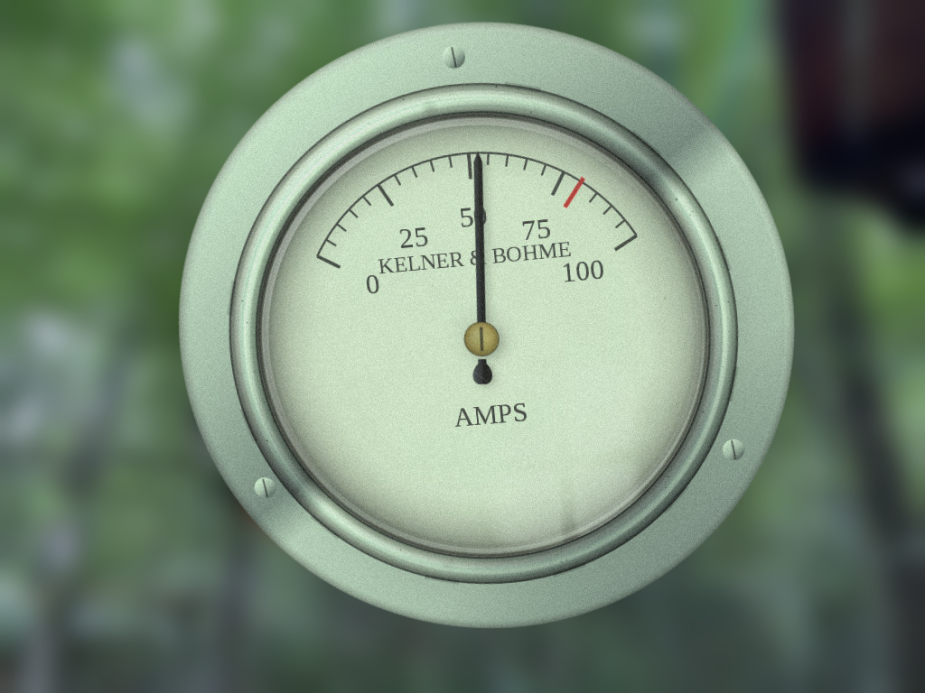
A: A 52.5
